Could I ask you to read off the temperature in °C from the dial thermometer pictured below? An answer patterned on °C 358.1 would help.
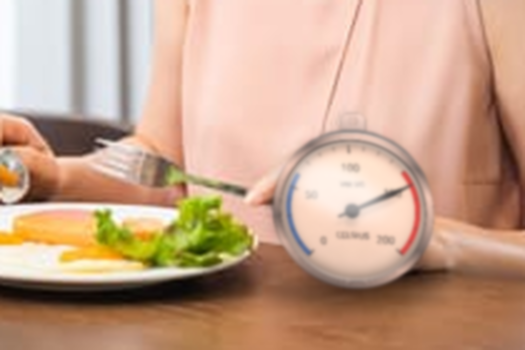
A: °C 150
